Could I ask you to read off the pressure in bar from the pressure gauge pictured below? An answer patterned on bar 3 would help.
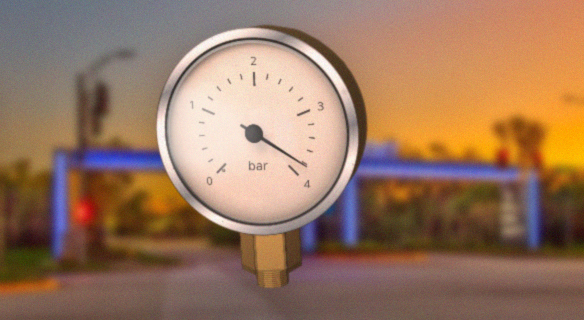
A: bar 3.8
